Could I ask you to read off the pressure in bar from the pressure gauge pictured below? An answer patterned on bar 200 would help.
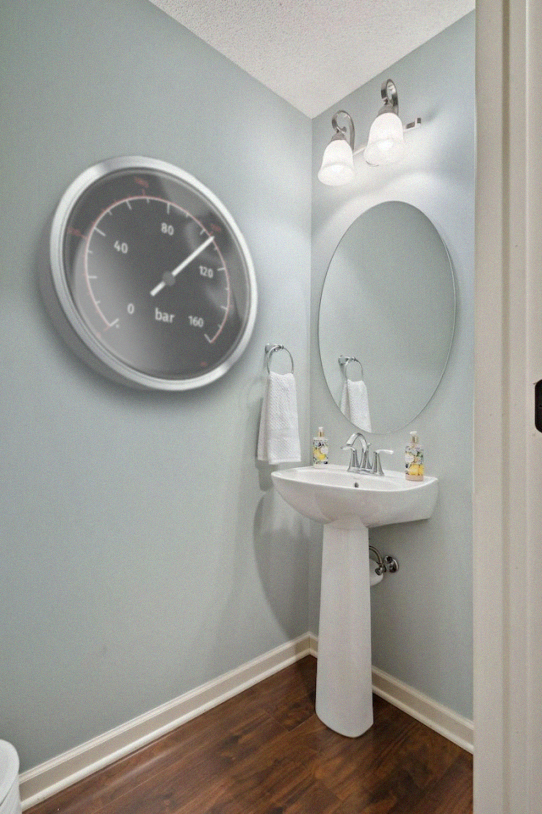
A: bar 105
